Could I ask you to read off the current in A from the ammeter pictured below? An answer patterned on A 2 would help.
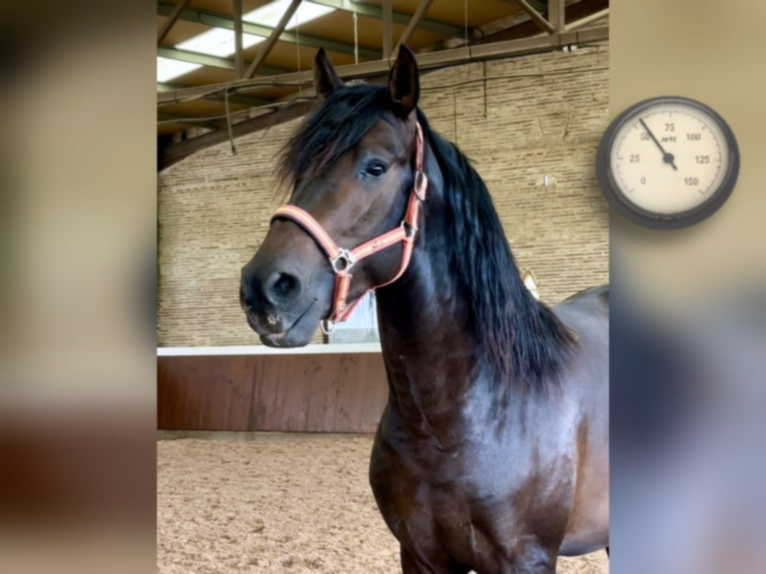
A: A 55
